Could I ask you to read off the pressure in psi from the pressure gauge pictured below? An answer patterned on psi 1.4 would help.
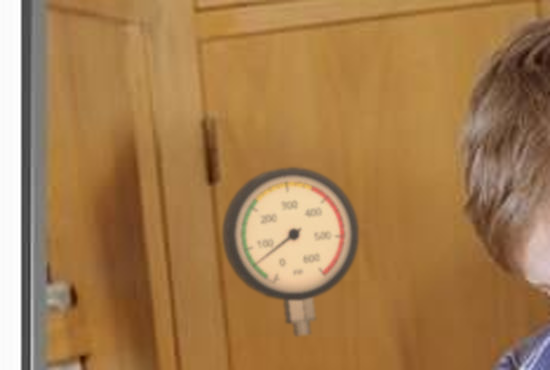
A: psi 60
